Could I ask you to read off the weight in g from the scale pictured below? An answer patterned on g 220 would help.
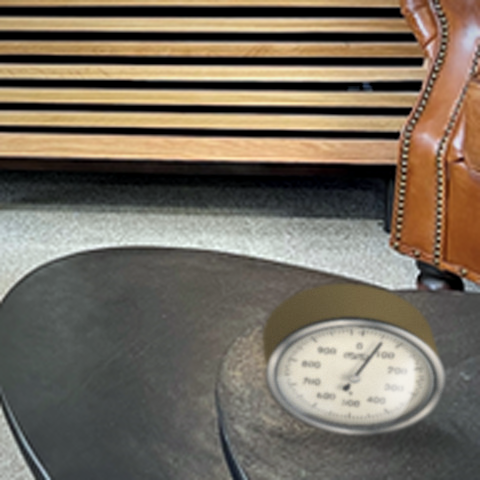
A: g 50
